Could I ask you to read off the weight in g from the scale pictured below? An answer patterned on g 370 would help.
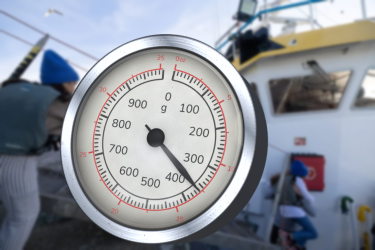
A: g 360
